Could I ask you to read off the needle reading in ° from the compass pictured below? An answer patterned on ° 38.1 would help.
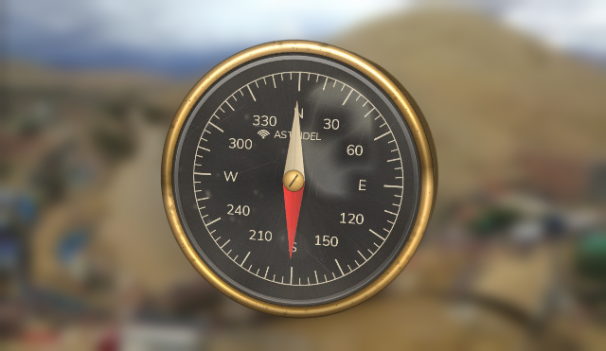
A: ° 180
